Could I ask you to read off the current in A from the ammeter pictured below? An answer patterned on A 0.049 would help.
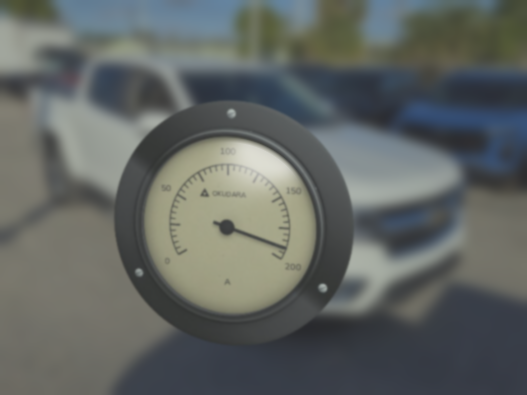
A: A 190
